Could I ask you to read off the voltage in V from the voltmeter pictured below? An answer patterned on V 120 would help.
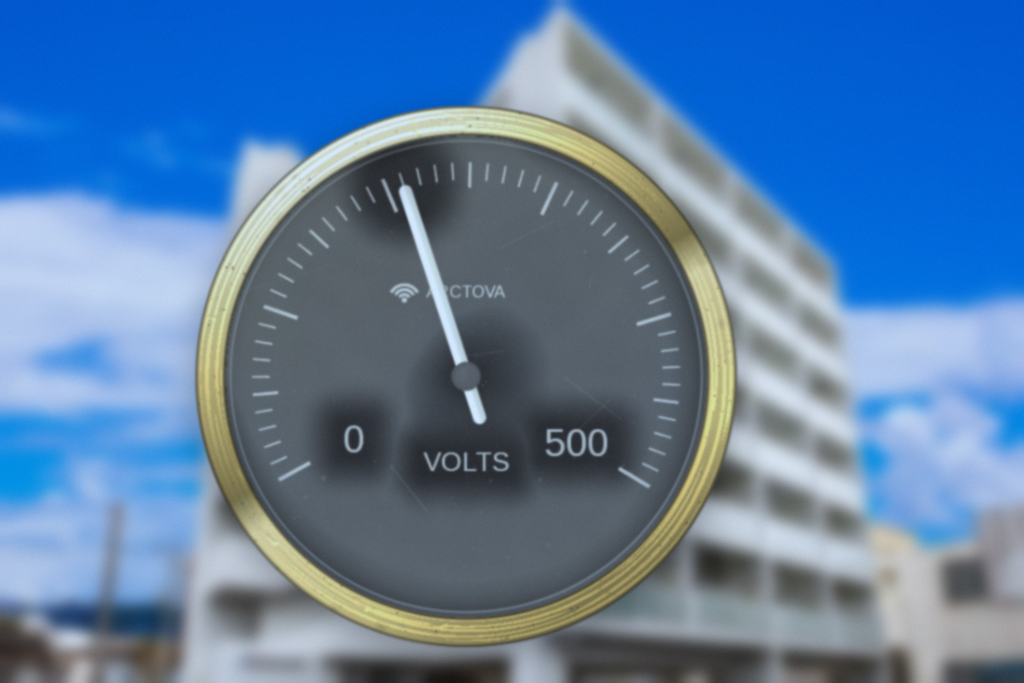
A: V 210
